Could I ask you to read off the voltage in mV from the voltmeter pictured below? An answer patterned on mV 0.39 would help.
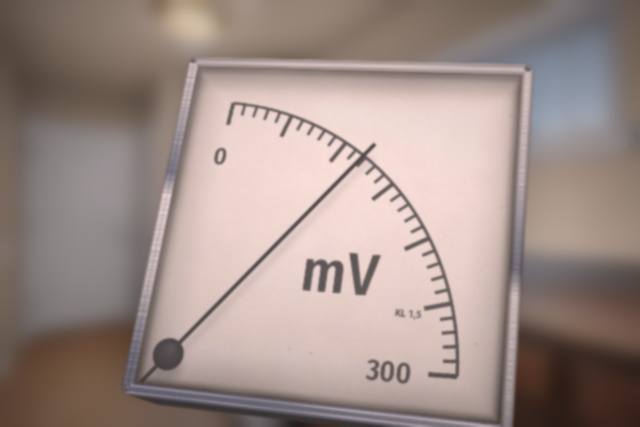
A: mV 120
